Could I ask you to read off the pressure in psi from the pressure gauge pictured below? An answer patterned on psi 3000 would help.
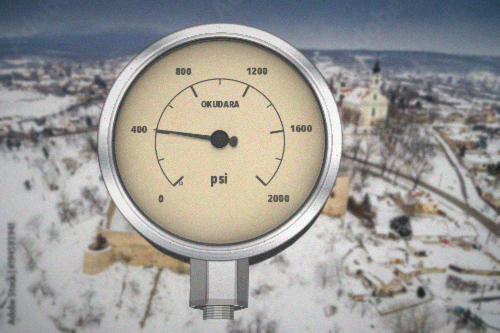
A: psi 400
